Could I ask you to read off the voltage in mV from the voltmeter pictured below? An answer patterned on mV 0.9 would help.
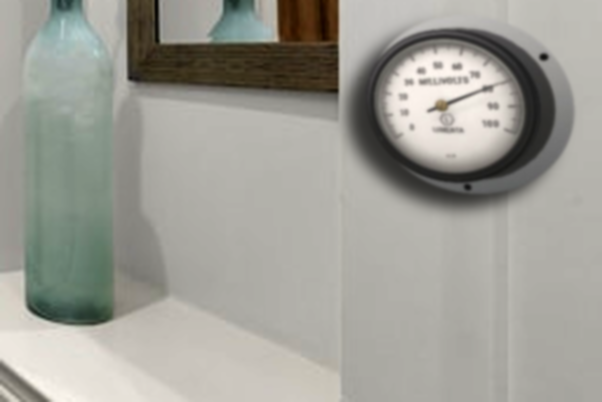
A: mV 80
